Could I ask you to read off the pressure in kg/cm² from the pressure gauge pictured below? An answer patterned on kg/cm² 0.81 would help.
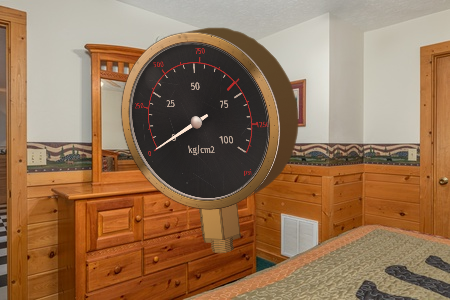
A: kg/cm² 0
